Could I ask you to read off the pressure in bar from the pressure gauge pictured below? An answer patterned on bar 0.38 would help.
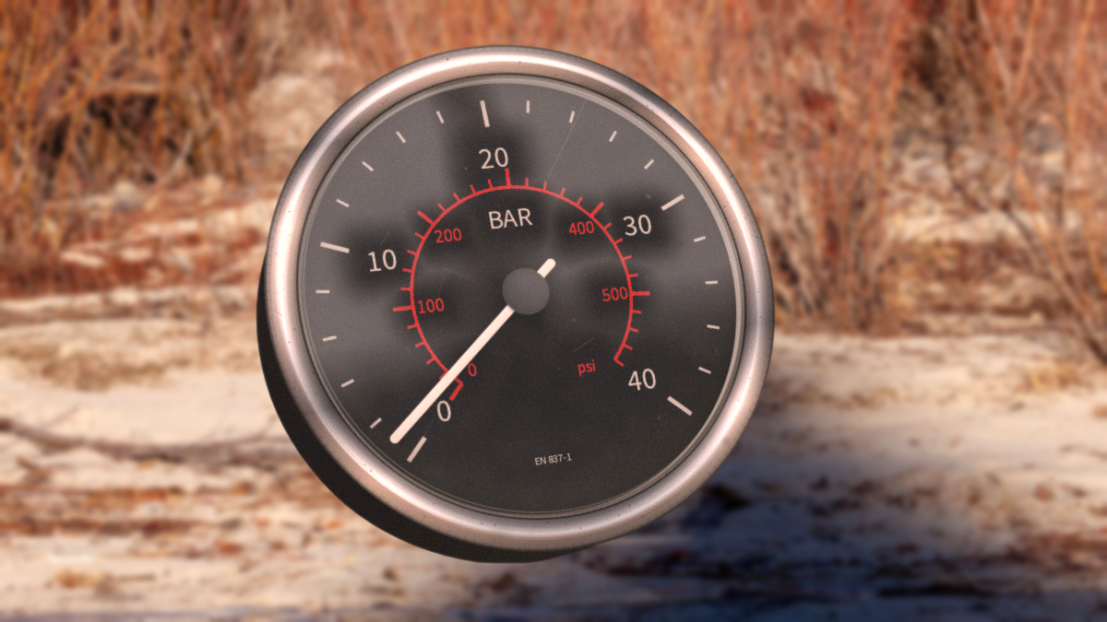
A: bar 1
